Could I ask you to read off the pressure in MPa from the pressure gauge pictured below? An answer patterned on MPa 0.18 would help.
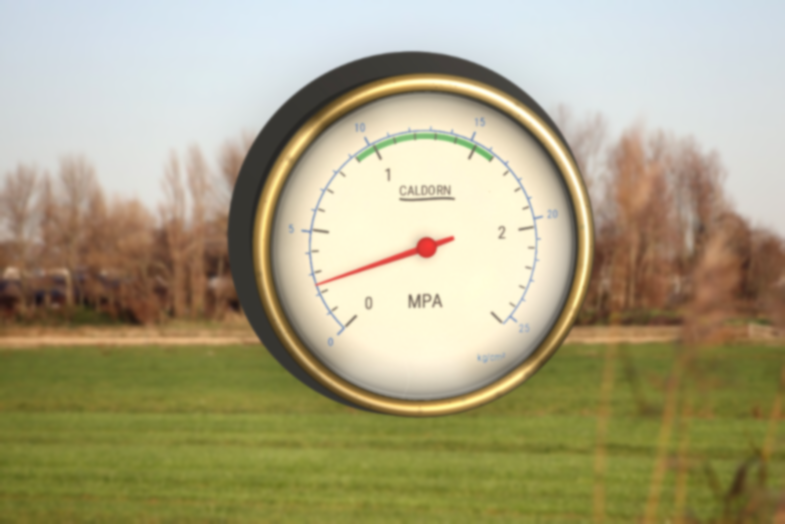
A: MPa 0.25
